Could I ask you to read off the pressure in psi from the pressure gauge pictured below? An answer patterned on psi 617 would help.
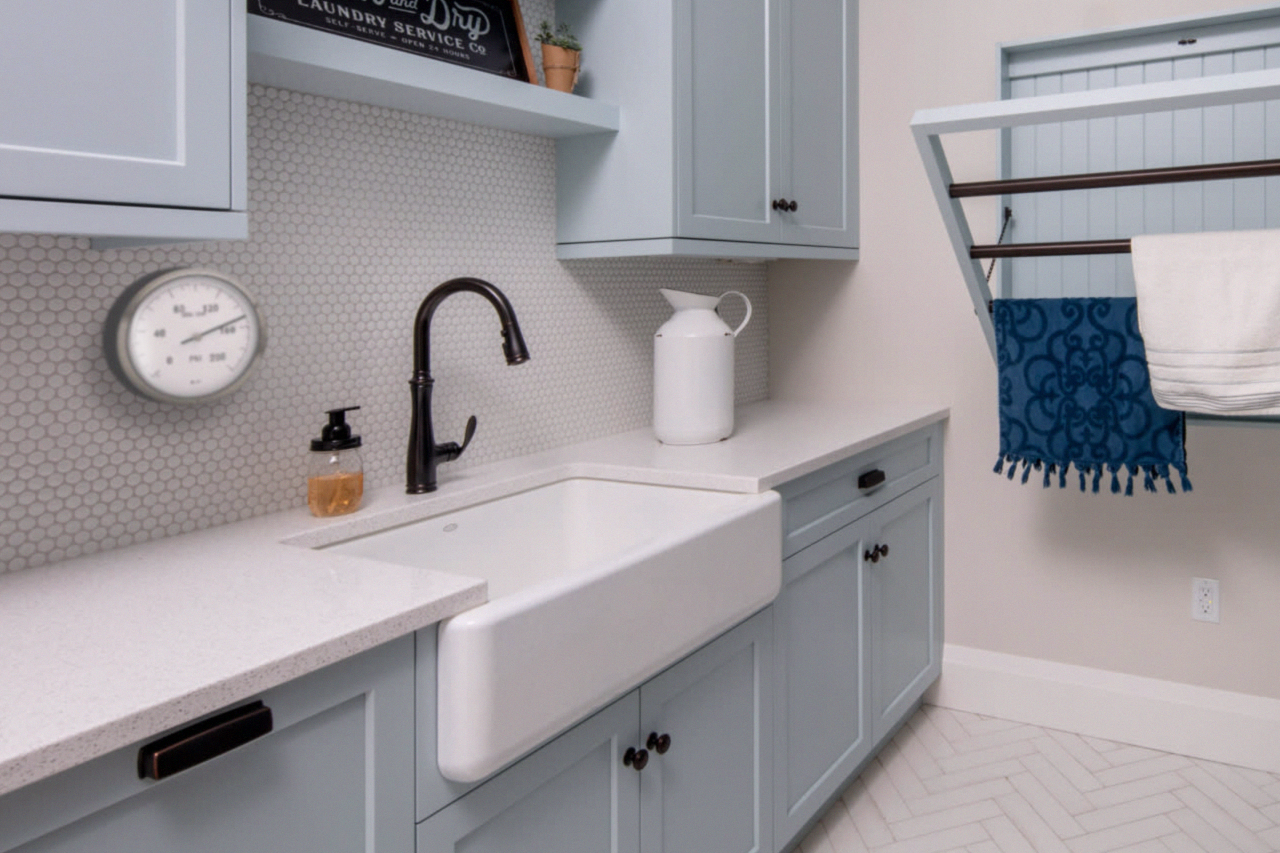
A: psi 150
